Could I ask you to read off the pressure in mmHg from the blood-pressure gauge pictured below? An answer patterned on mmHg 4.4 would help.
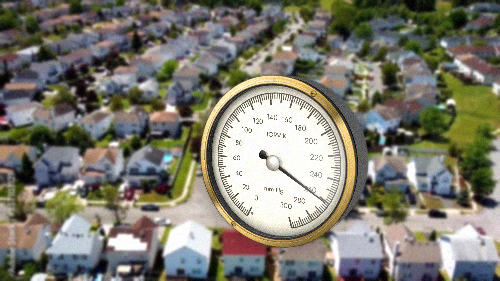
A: mmHg 260
